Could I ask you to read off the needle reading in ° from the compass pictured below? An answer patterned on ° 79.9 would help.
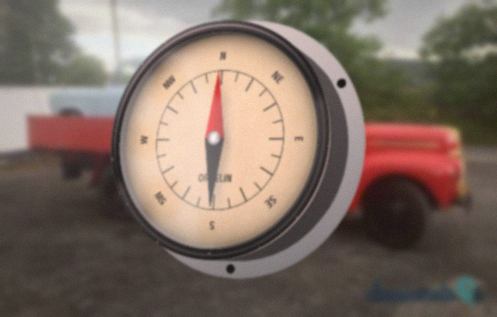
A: ° 0
